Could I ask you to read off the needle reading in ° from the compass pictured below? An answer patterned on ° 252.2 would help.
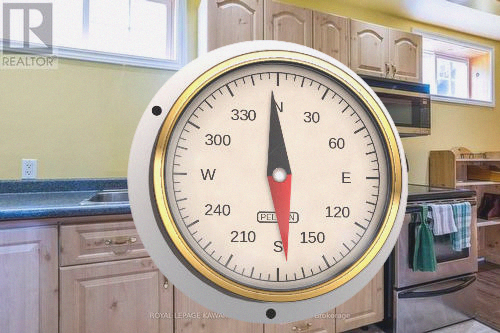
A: ° 175
